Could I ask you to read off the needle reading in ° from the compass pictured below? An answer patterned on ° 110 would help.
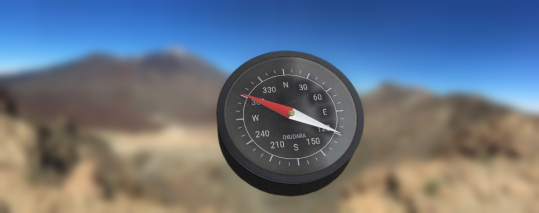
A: ° 300
